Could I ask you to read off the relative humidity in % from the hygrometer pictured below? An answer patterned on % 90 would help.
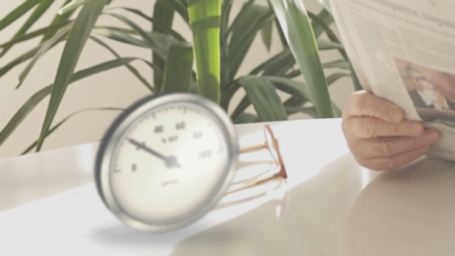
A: % 20
